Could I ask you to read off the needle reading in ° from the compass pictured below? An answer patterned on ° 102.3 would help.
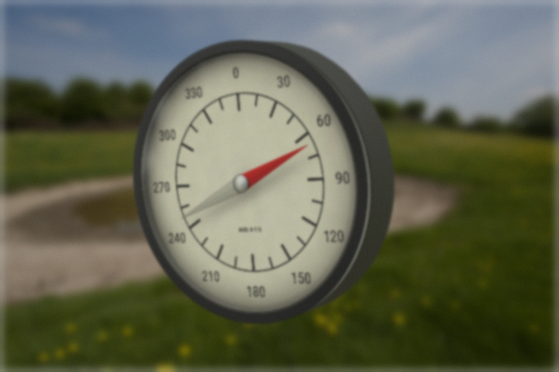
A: ° 67.5
